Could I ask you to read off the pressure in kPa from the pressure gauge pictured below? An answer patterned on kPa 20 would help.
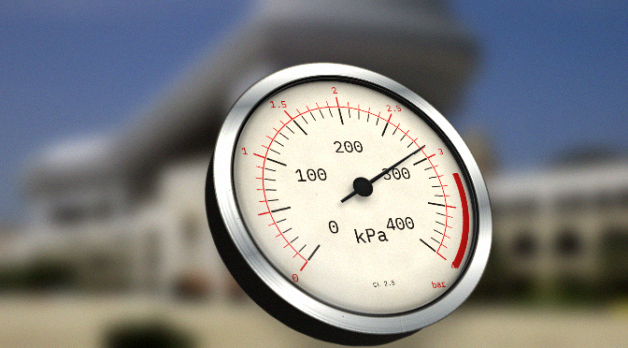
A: kPa 290
